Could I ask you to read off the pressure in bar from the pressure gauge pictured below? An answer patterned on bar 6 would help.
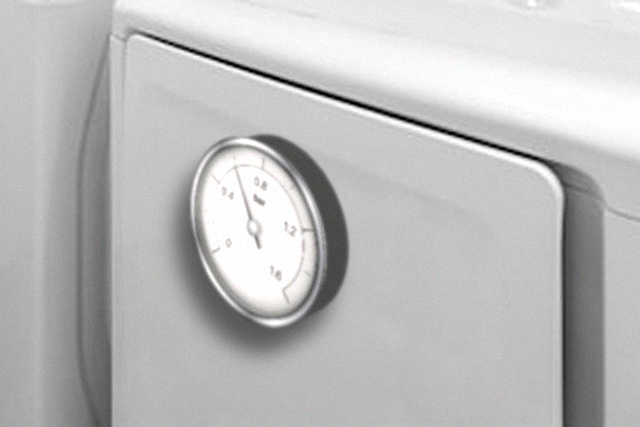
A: bar 0.6
